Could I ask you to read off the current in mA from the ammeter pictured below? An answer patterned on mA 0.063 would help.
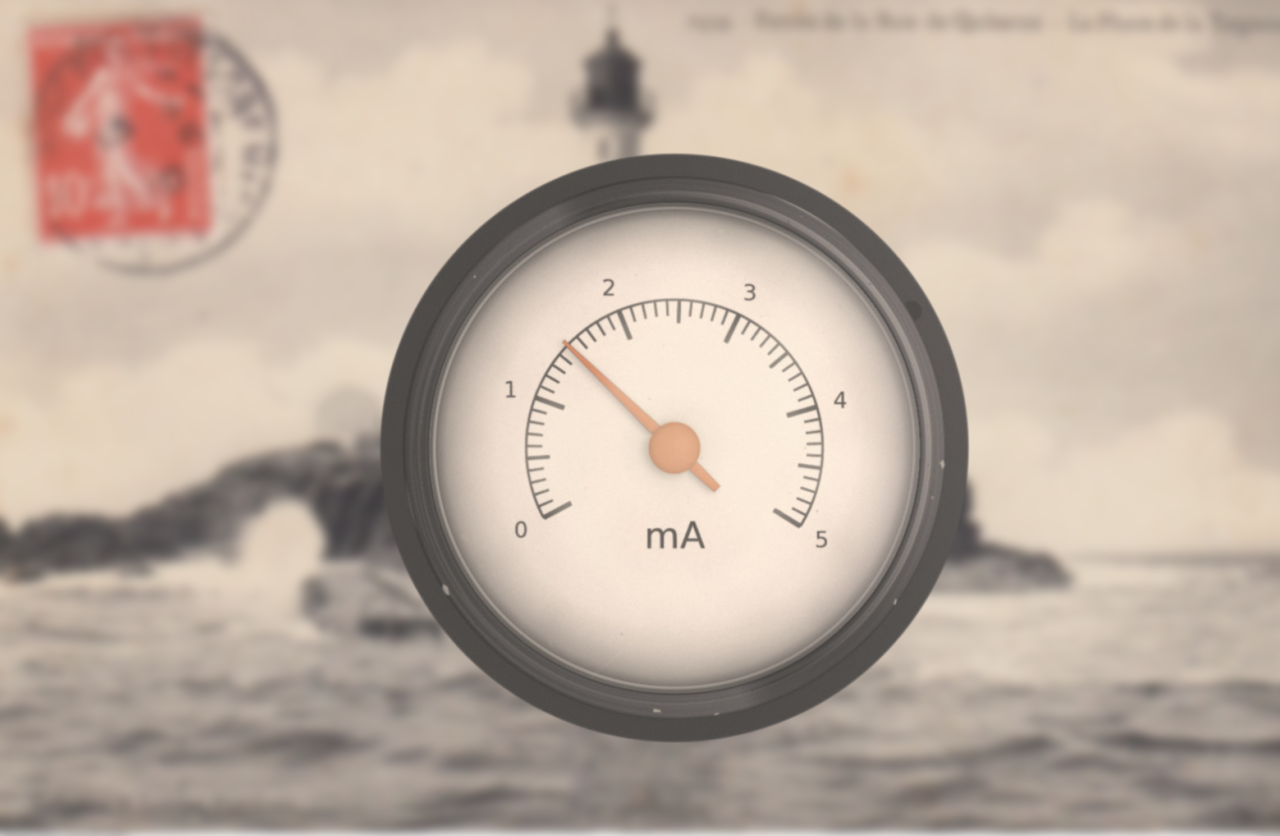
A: mA 1.5
